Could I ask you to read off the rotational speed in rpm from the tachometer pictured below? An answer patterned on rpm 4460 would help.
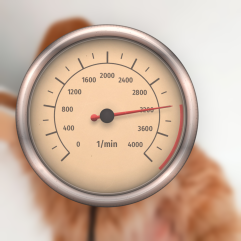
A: rpm 3200
